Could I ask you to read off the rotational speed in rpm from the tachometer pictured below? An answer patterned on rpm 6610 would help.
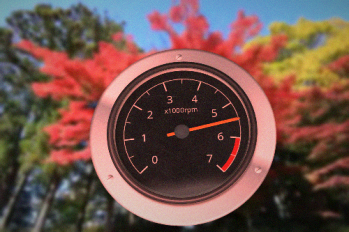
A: rpm 5500
